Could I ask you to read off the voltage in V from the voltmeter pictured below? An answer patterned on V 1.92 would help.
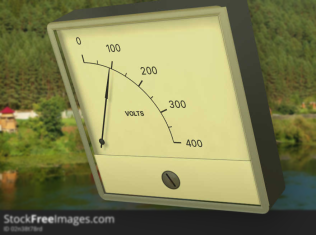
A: V 100
